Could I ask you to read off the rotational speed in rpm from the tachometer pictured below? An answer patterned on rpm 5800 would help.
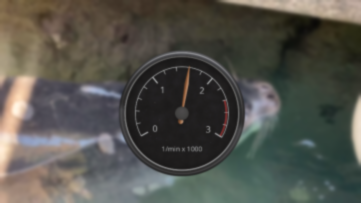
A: rpm 1600
